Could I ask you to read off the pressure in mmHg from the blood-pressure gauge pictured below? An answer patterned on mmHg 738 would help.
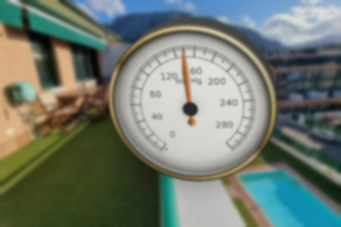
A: mmHg 150
